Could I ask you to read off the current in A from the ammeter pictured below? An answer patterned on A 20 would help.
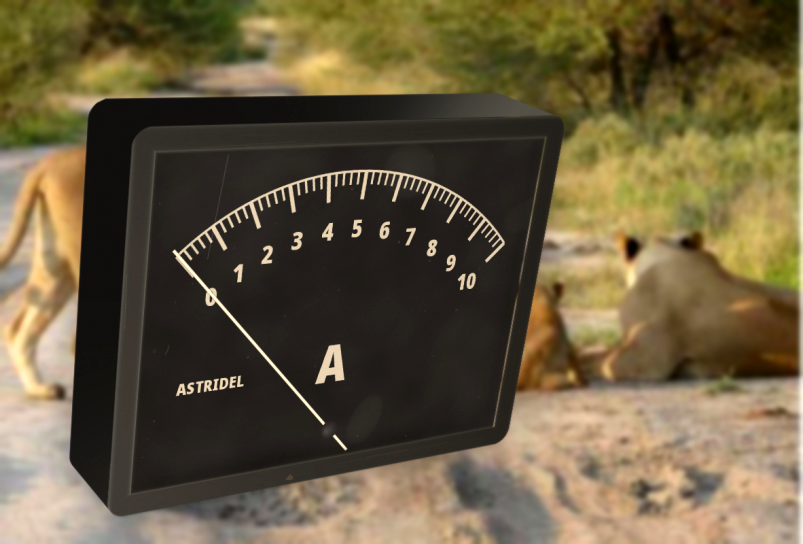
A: A 0
